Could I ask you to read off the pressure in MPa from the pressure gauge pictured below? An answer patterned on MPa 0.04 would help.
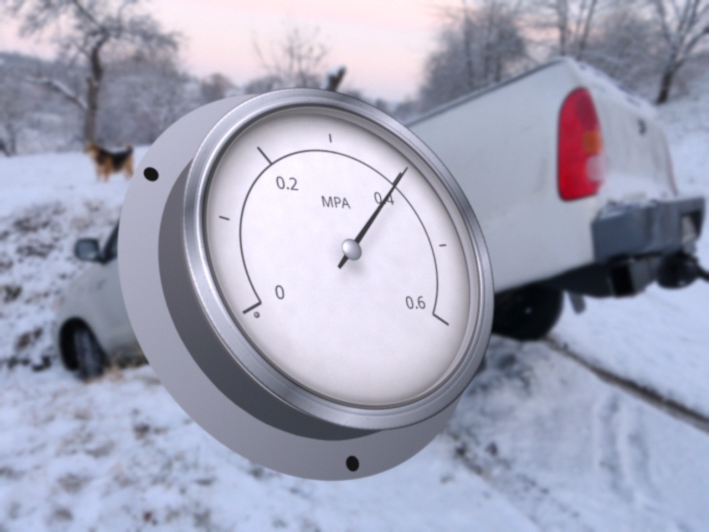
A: MPa 0.4
